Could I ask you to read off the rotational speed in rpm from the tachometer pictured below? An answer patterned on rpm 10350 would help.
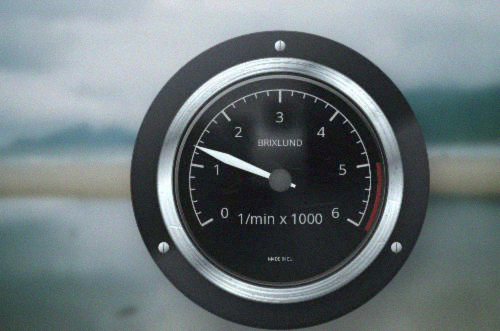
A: rpm 1300
